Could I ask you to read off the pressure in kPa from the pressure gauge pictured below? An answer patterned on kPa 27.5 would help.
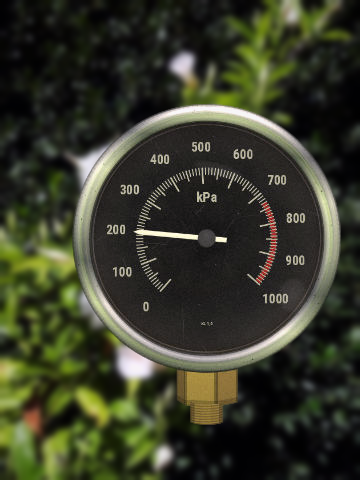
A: kPa 200
